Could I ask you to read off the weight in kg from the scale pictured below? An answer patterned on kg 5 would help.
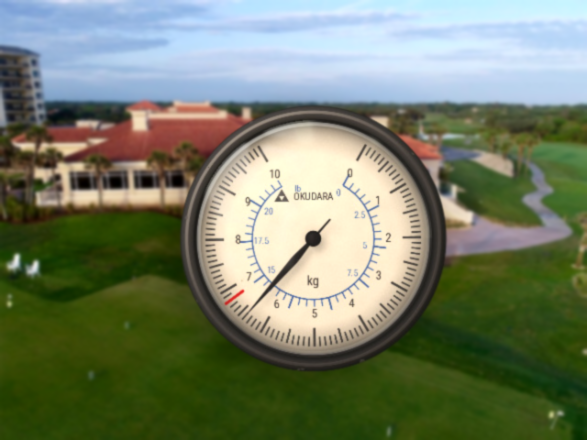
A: kg 6.4
